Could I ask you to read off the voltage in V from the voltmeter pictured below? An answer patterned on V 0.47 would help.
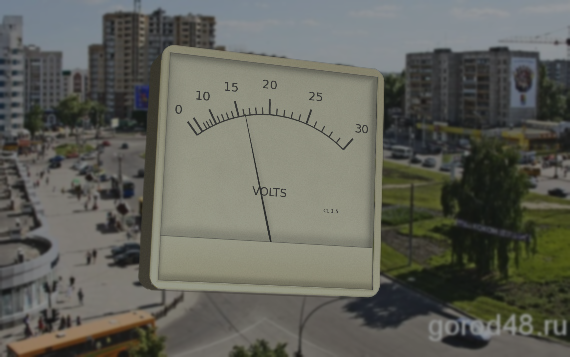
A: V 16
